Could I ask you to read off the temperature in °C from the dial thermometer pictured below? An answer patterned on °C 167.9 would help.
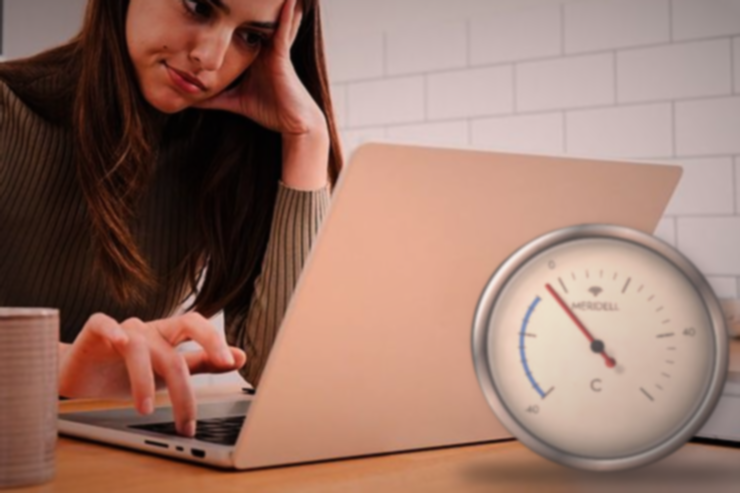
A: °C -4
